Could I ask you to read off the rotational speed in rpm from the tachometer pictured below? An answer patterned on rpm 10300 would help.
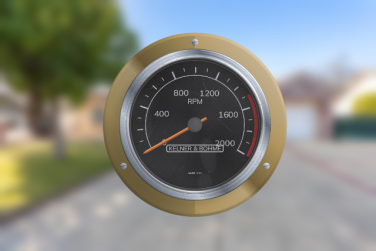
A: rpm 0
